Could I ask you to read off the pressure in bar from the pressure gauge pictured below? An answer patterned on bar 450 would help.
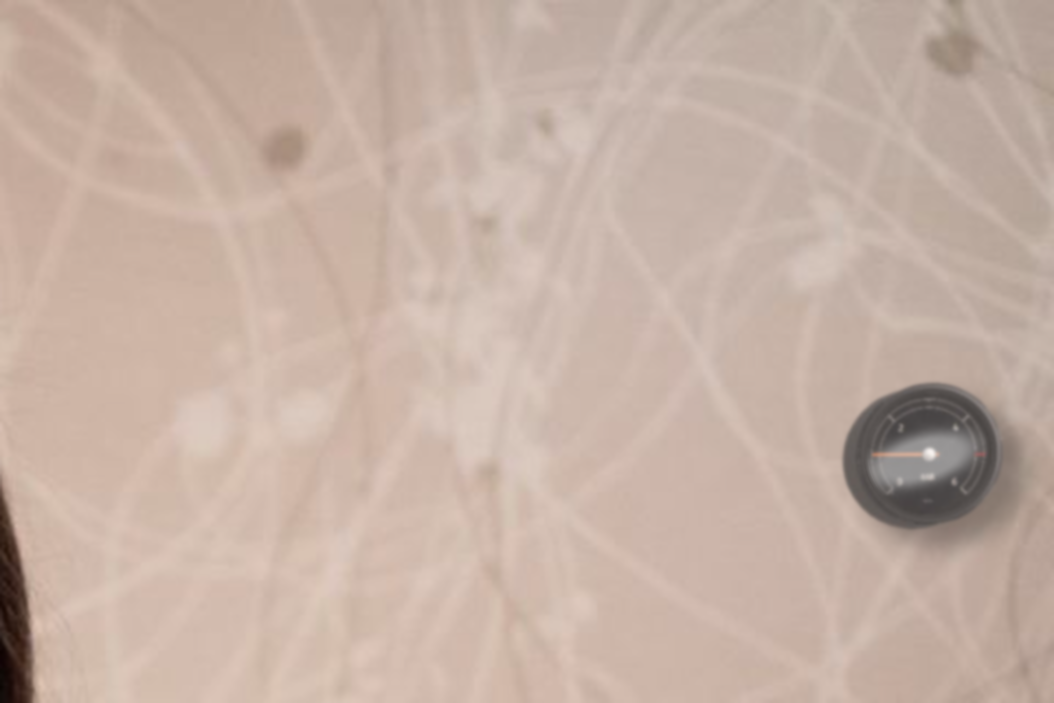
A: bar 1
